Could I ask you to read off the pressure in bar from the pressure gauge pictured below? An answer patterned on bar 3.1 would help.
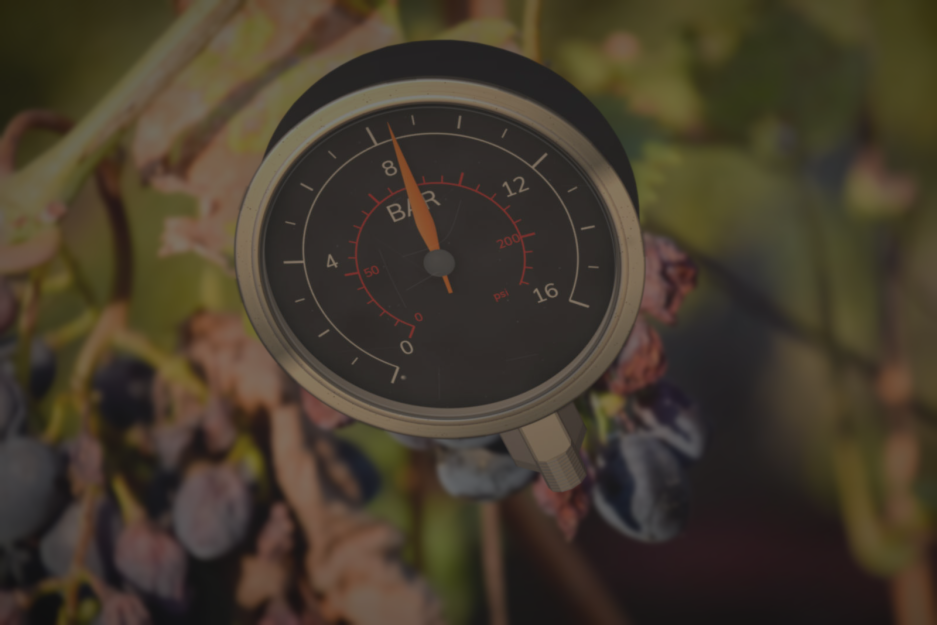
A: bar 8.5
